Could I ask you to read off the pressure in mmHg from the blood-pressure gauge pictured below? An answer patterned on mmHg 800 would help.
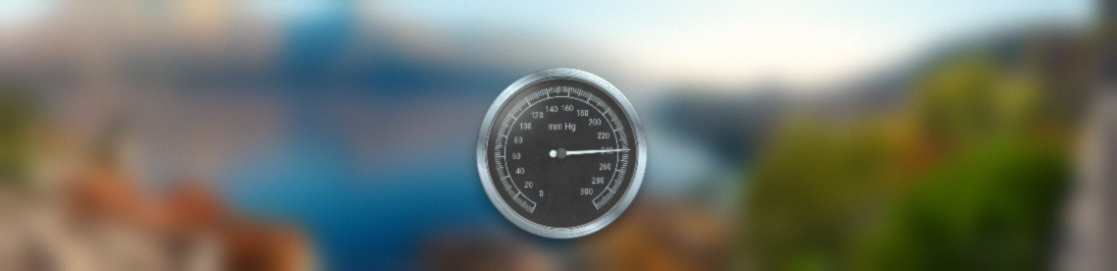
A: mmHg 240
